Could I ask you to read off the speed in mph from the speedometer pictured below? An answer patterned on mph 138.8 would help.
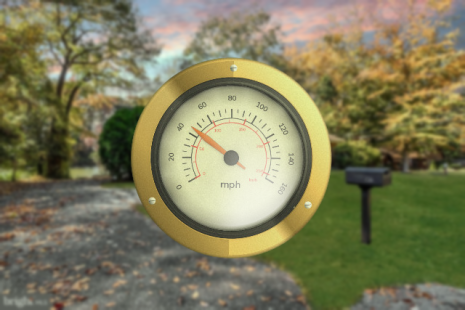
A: mph 45
